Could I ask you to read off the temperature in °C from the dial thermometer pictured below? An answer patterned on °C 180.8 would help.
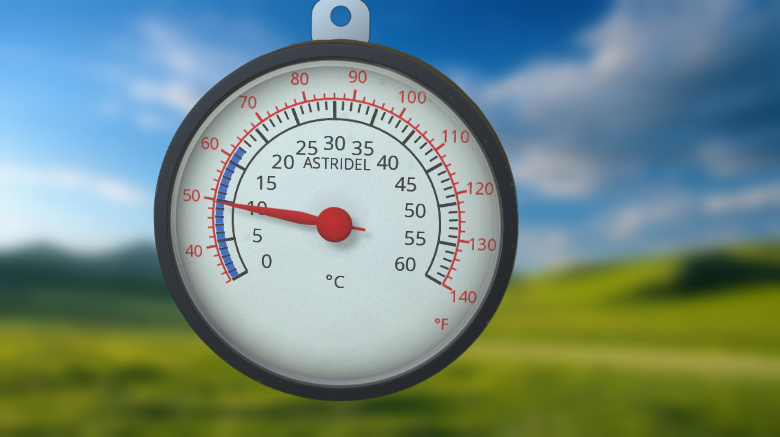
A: °C 10
